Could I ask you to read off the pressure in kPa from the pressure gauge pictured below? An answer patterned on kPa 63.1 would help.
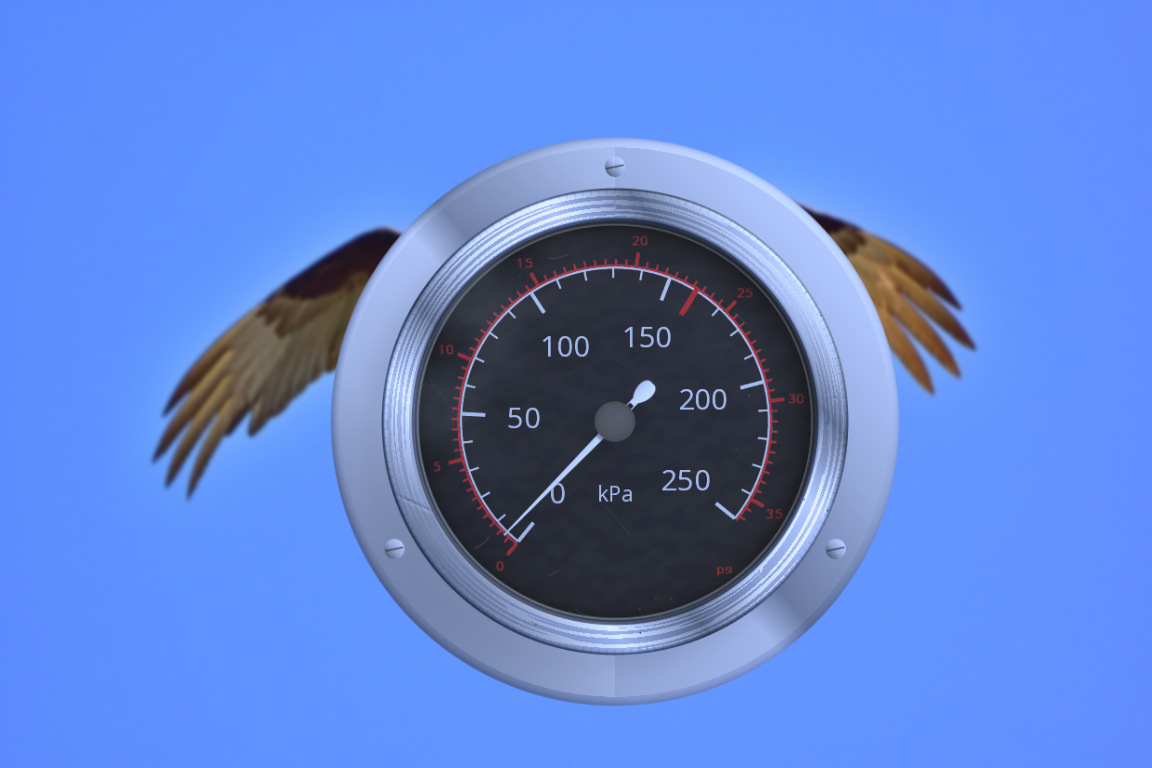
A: kPa 5
